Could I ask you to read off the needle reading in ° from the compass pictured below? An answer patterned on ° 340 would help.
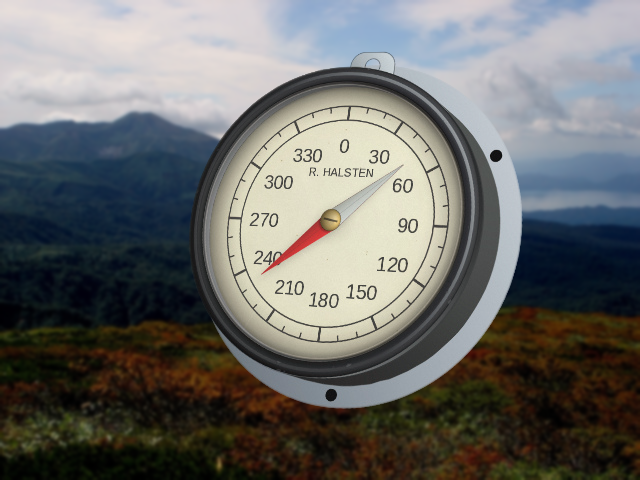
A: ° 230
